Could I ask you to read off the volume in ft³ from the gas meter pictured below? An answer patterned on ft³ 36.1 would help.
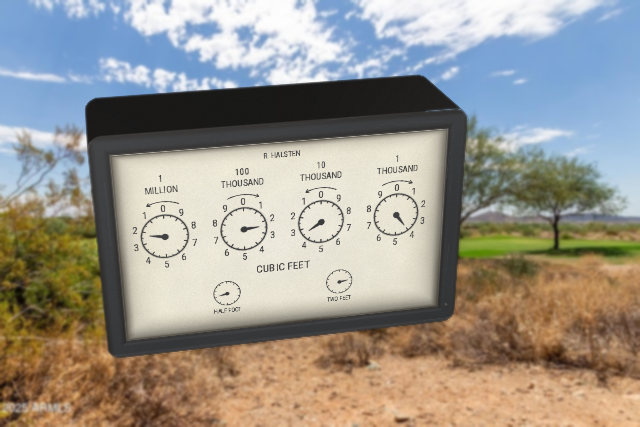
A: ft³ 223400
